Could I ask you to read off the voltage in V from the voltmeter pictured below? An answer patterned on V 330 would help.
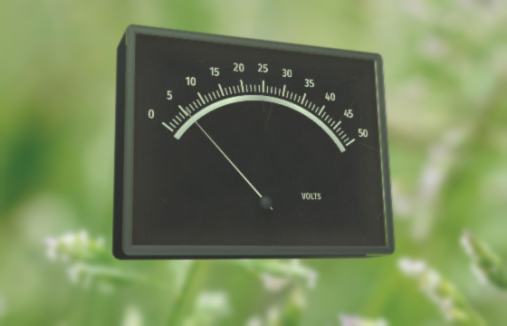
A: V 5
